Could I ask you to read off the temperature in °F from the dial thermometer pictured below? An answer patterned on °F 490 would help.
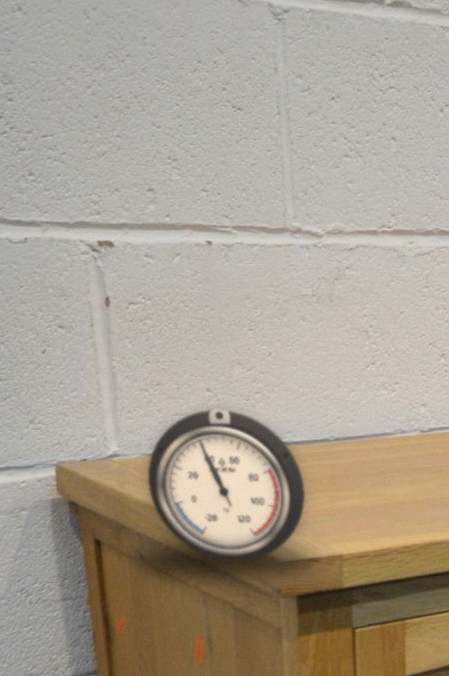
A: °F 40
